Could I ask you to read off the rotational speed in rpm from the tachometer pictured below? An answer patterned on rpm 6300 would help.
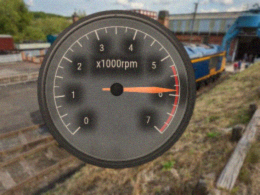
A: rpm 5875
